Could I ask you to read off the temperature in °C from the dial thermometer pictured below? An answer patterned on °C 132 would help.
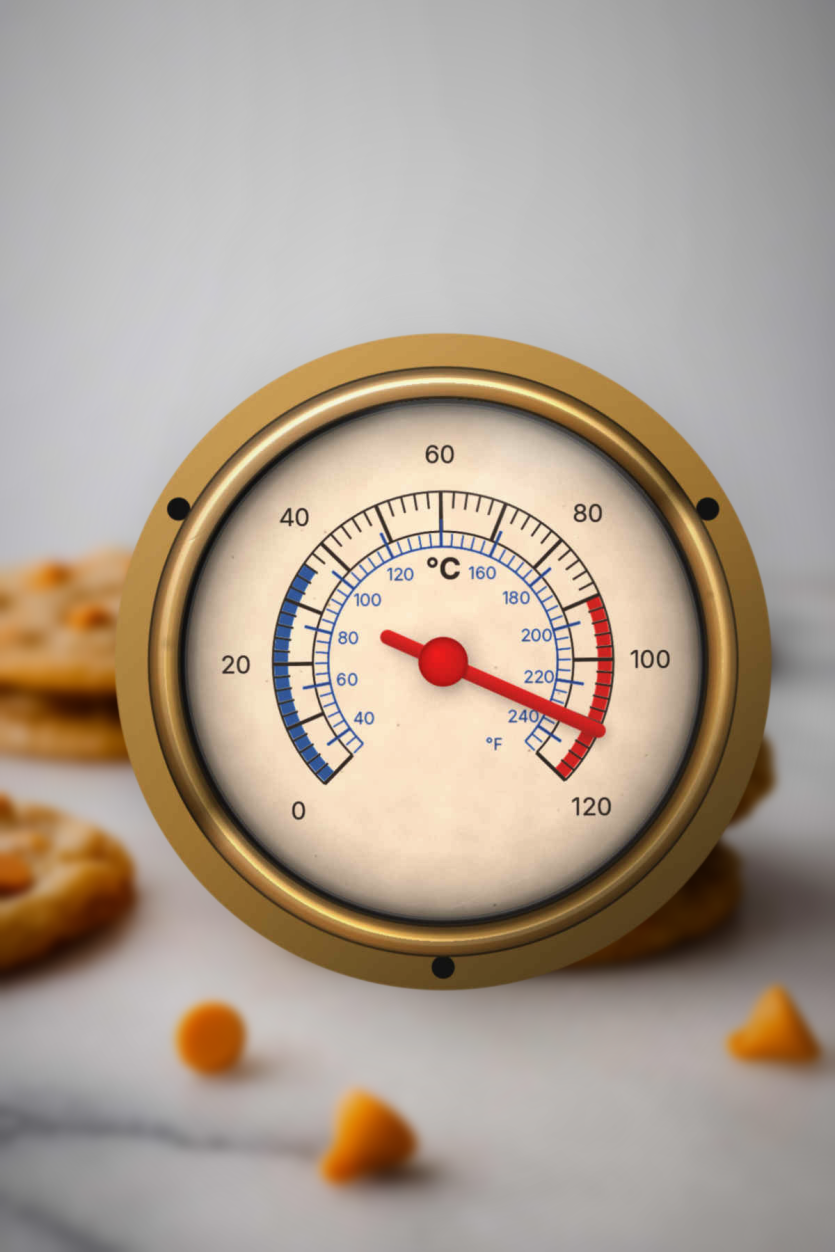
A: °C 111
